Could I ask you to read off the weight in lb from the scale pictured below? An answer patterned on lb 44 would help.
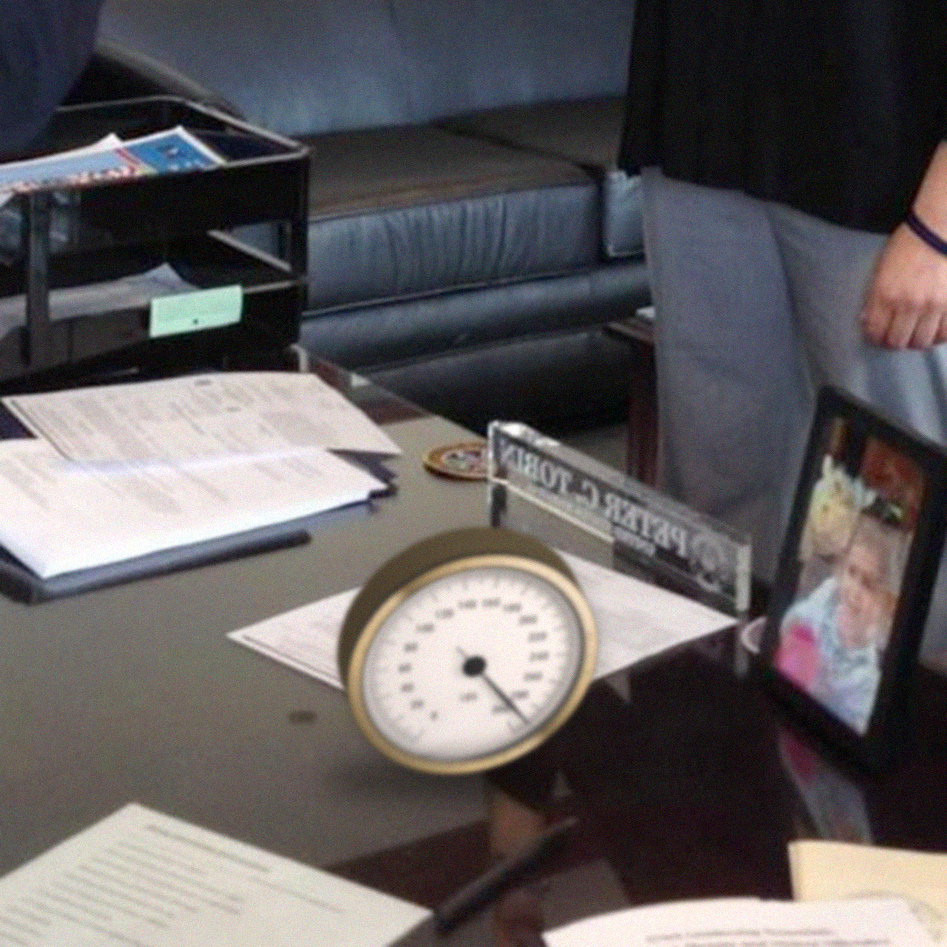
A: lb 290
